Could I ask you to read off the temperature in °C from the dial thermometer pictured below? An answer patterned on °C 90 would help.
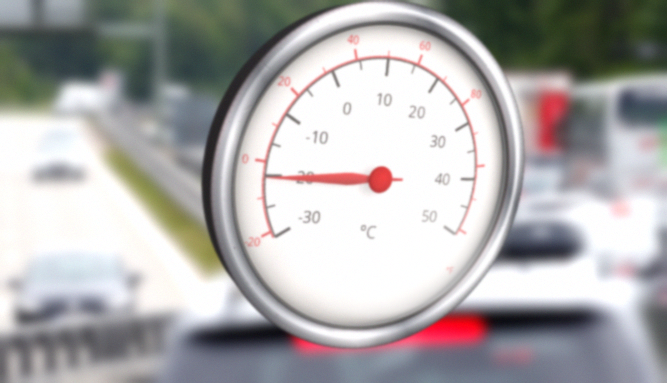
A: °C -20
